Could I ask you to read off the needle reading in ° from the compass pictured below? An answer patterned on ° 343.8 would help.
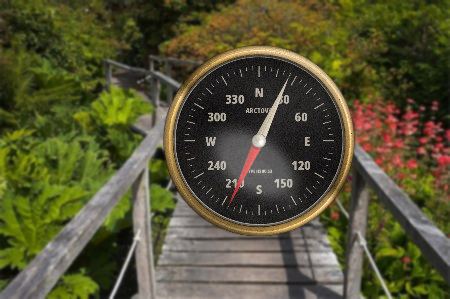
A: ° 205
